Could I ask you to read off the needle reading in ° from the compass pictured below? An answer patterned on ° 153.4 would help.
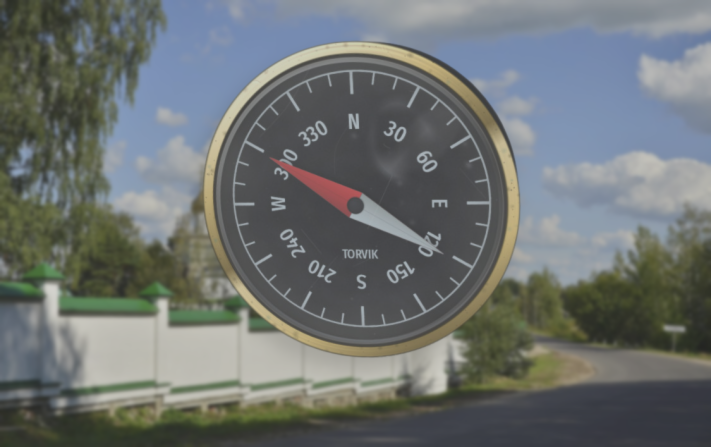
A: ° 300
